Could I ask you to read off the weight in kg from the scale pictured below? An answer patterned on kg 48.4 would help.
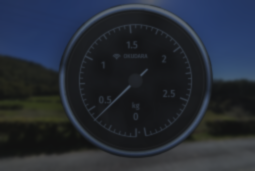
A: kg 0.4
